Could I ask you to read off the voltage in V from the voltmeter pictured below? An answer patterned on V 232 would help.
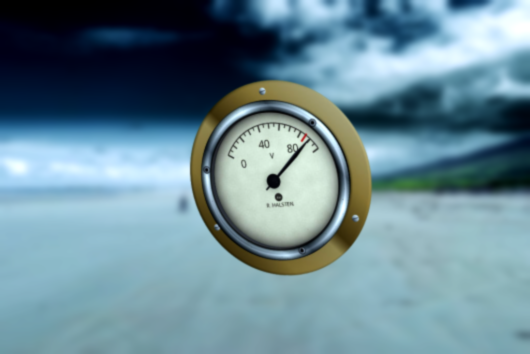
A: V 90
